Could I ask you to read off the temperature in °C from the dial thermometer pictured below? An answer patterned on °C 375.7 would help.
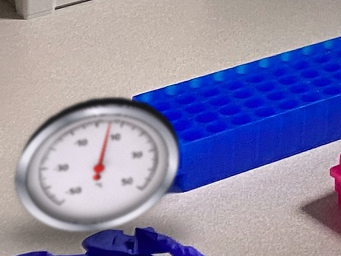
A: °C 5
